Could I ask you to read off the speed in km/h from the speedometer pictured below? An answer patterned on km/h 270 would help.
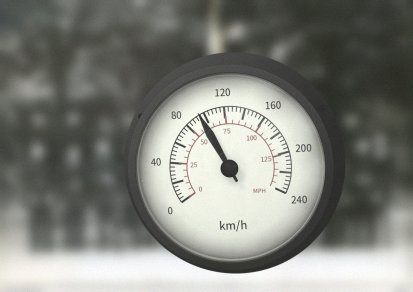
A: km/h 96
